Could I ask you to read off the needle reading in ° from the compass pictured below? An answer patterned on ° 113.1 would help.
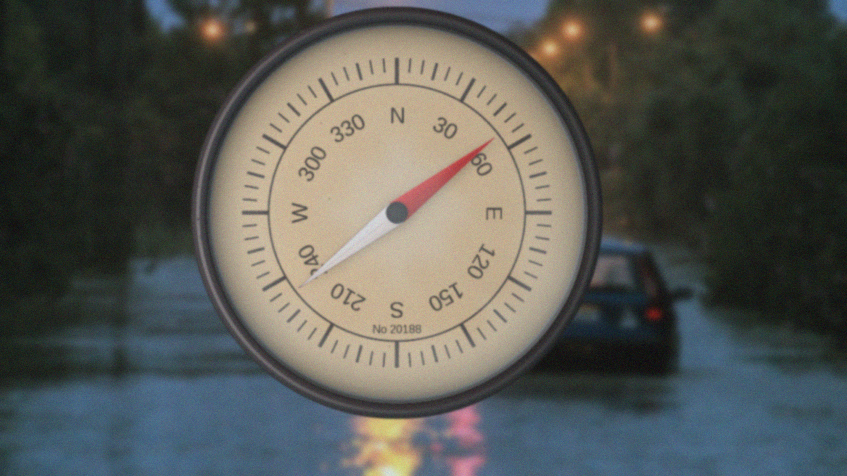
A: ° 52.5
